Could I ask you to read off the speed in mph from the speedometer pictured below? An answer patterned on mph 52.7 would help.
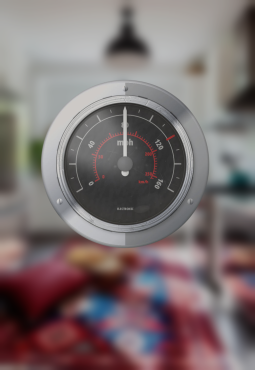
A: mph 80
